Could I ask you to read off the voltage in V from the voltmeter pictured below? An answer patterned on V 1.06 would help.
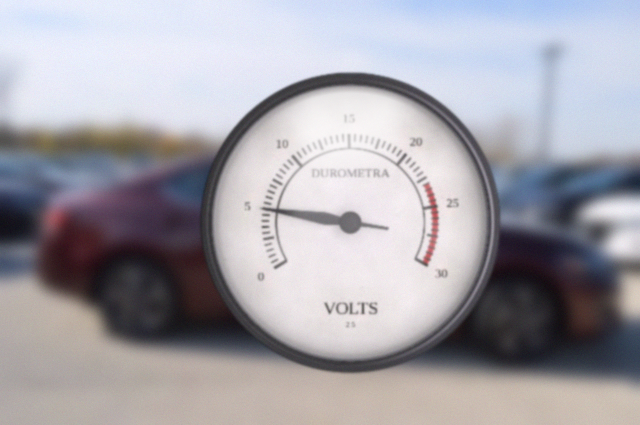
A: V 5
